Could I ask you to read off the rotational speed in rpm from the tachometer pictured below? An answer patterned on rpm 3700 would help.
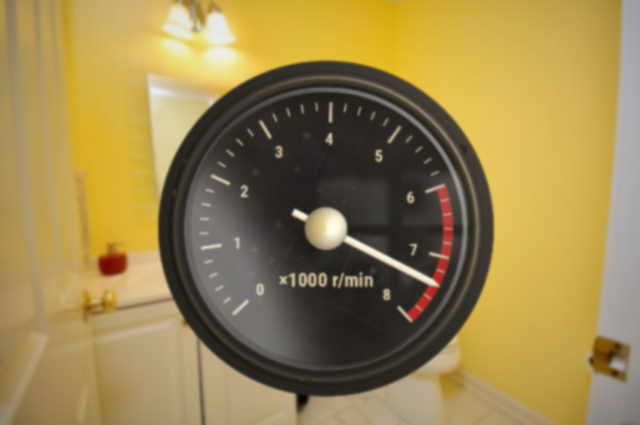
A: rpm 7400
